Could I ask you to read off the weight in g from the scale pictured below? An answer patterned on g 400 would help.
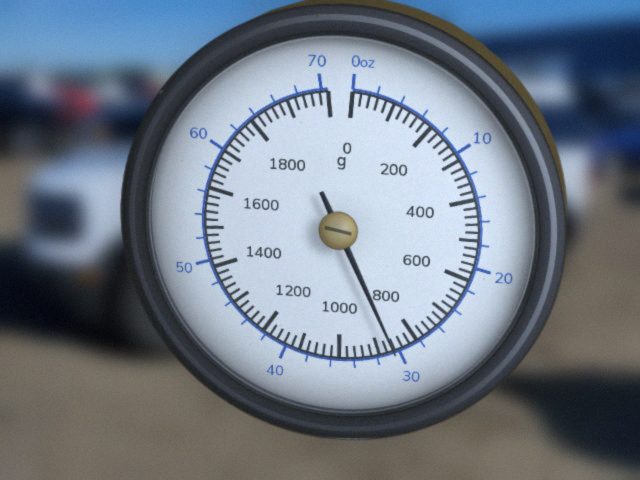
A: g 860
